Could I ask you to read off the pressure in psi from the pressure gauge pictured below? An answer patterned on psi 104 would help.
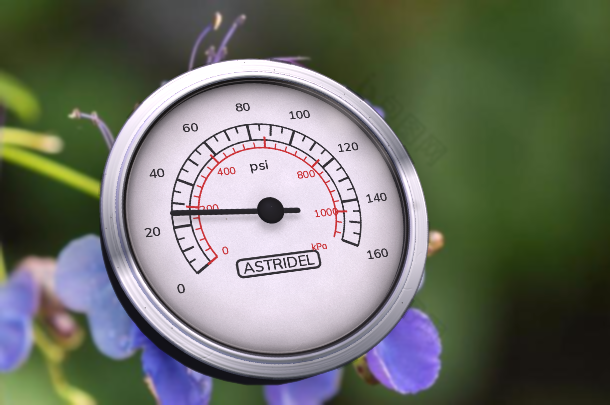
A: psi 25
